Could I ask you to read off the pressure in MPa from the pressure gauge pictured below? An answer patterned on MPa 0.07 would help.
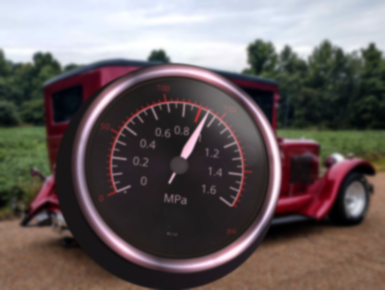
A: MPa 0.95
